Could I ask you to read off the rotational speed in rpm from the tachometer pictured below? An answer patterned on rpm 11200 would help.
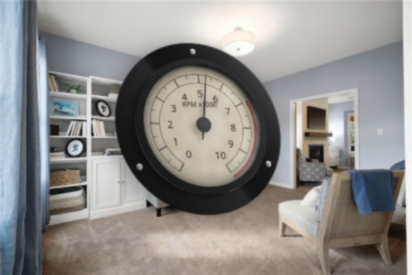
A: rpm 5250
